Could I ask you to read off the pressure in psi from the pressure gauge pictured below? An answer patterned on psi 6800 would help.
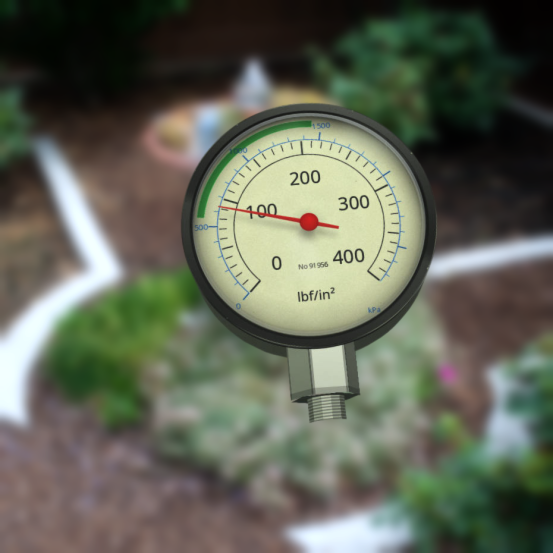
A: psi 90
